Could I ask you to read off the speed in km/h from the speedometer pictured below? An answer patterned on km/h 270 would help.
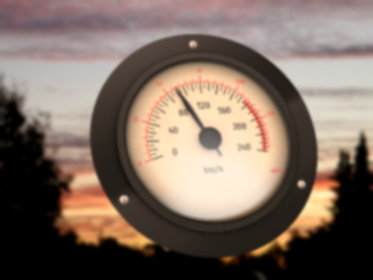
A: km/h 90
